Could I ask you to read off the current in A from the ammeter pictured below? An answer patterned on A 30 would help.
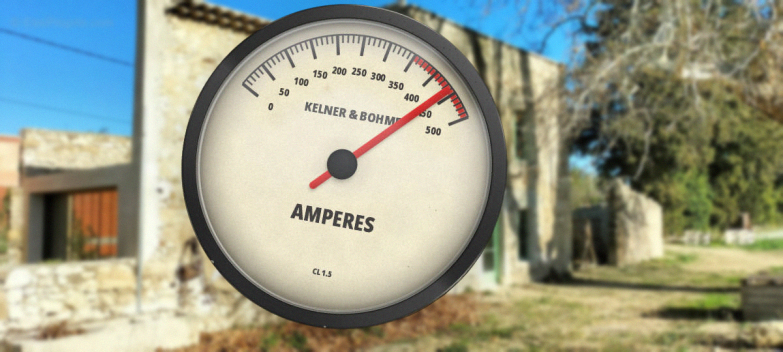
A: A 440
